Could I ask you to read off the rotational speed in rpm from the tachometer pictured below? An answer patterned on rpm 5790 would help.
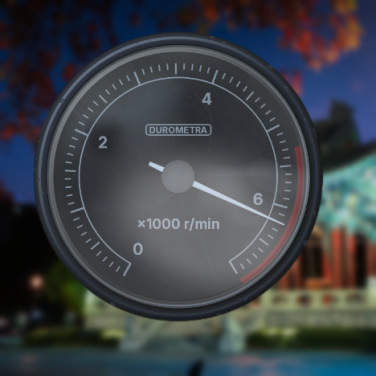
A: rpm 6200
